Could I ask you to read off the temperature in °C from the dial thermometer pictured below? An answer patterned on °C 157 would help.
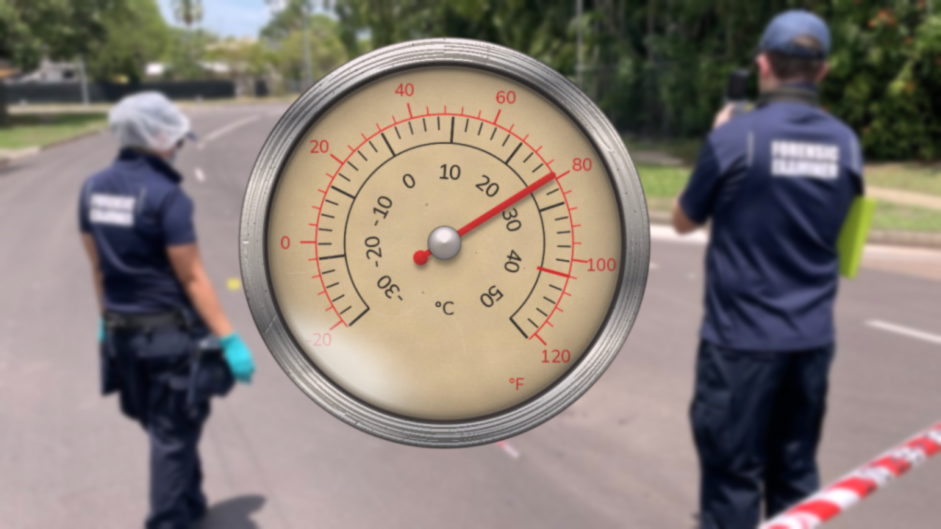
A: °C 26
